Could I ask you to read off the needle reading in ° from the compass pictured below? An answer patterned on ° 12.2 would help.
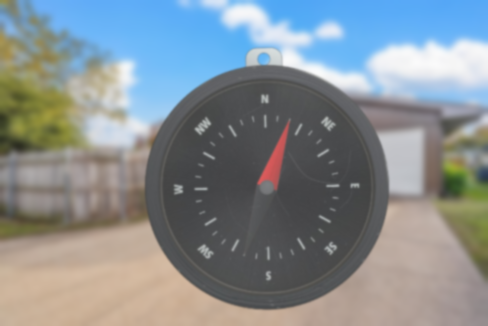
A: ° 20
